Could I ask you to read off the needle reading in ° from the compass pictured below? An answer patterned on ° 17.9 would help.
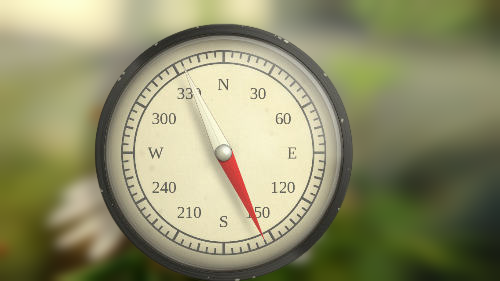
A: ° 155
